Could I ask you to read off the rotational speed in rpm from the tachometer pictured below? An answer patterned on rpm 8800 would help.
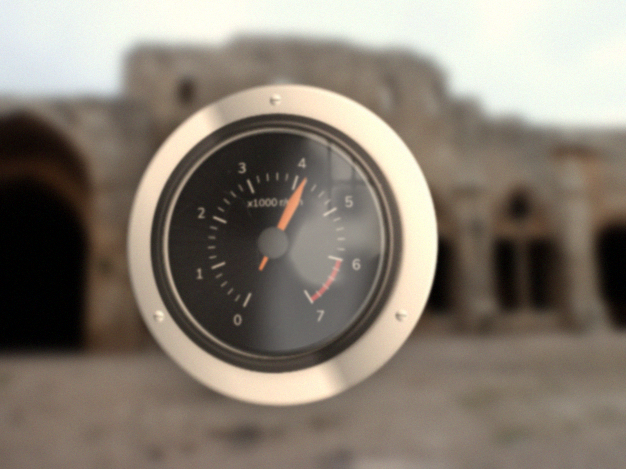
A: rpm 4200
